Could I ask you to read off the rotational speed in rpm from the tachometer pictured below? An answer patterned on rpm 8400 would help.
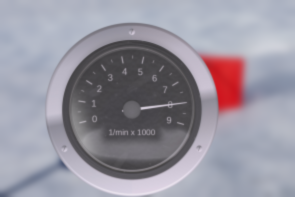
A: rpm 8000
